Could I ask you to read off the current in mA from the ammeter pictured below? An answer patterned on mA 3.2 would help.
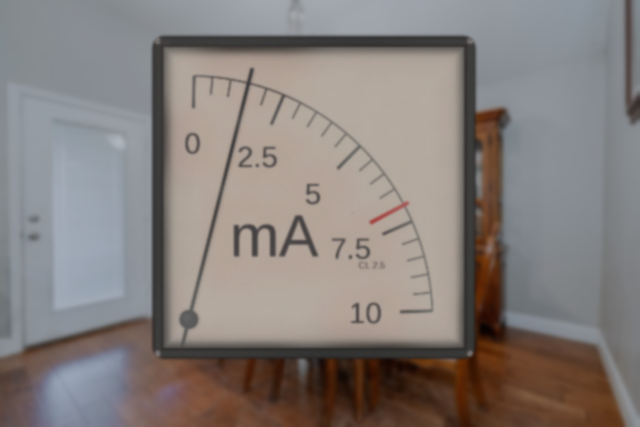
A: mA 1.5
